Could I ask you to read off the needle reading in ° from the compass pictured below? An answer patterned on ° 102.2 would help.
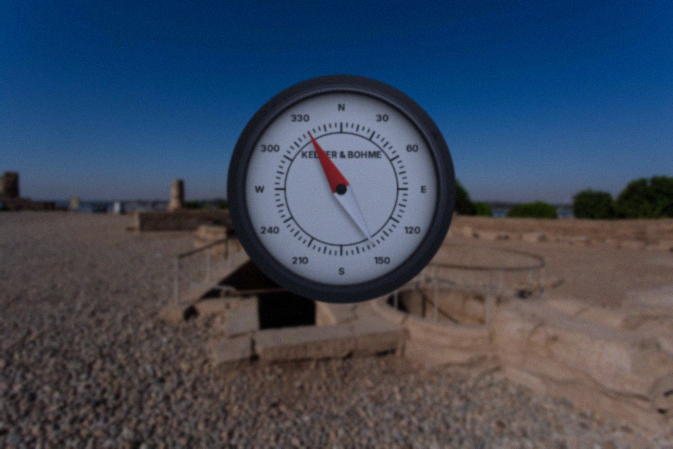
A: ° 330
